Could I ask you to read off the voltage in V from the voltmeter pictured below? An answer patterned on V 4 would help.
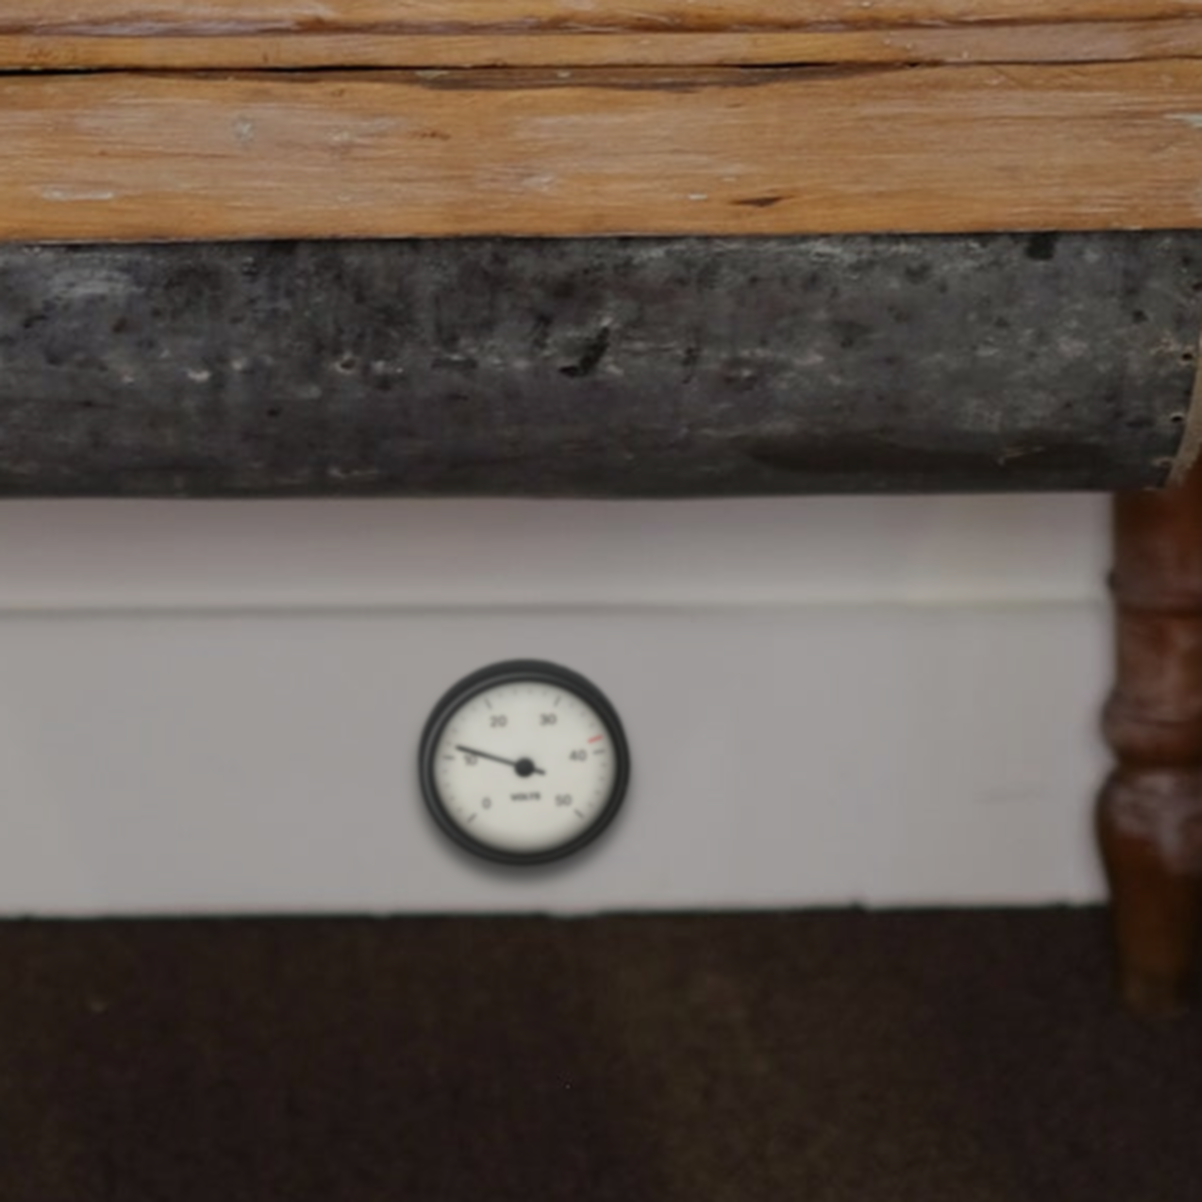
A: V 12
